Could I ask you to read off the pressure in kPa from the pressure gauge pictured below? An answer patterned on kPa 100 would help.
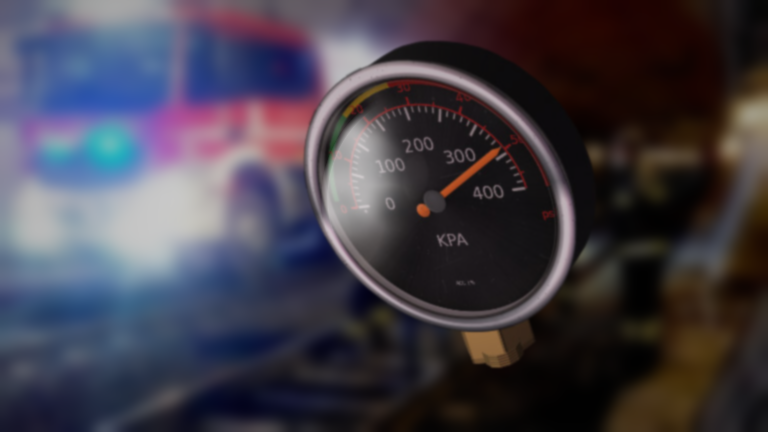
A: kPa 340
